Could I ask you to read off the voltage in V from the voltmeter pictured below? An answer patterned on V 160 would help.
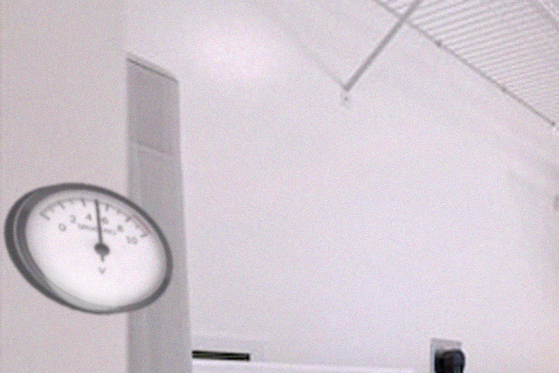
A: V 5
